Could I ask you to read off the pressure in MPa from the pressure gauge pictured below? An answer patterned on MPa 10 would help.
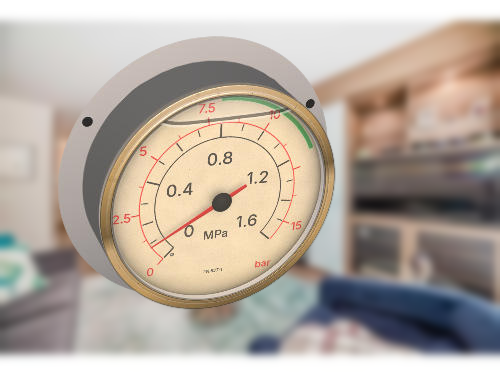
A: MPa 0.1
